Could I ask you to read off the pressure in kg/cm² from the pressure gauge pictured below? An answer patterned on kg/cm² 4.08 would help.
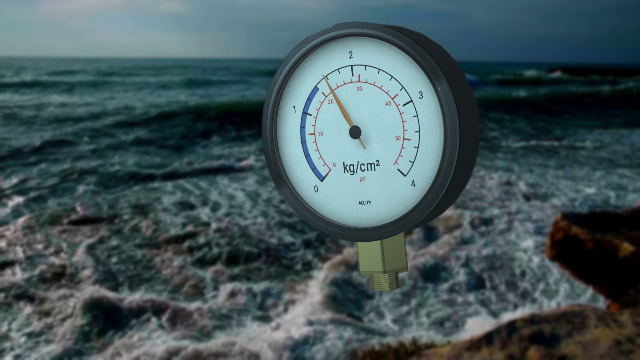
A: kg/cm² 1.6
